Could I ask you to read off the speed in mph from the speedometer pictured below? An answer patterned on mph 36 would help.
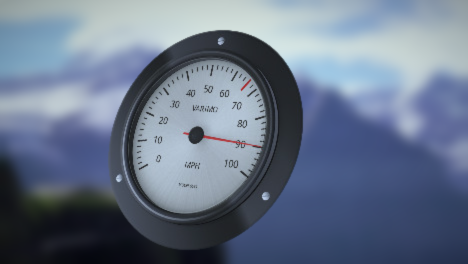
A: mph 90
